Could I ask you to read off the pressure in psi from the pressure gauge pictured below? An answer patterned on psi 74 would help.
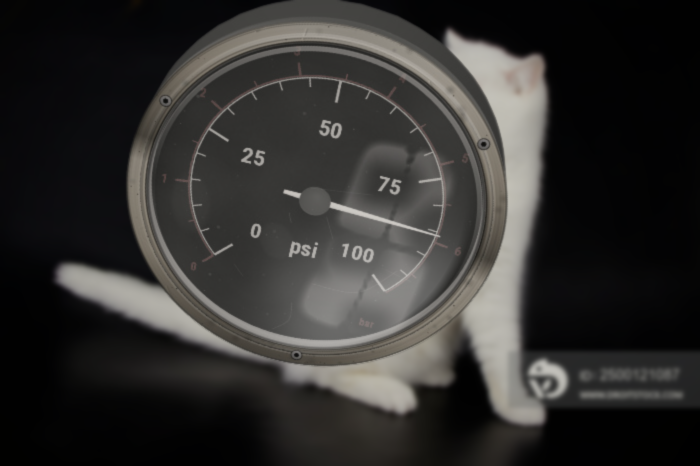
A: psi 85
